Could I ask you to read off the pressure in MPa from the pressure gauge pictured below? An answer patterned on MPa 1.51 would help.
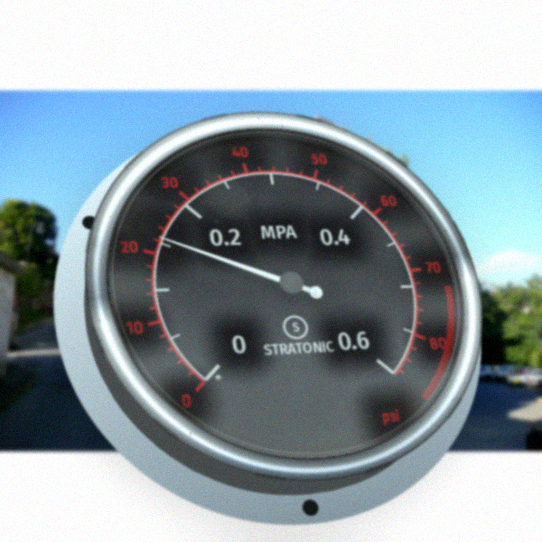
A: MPa 0.15
